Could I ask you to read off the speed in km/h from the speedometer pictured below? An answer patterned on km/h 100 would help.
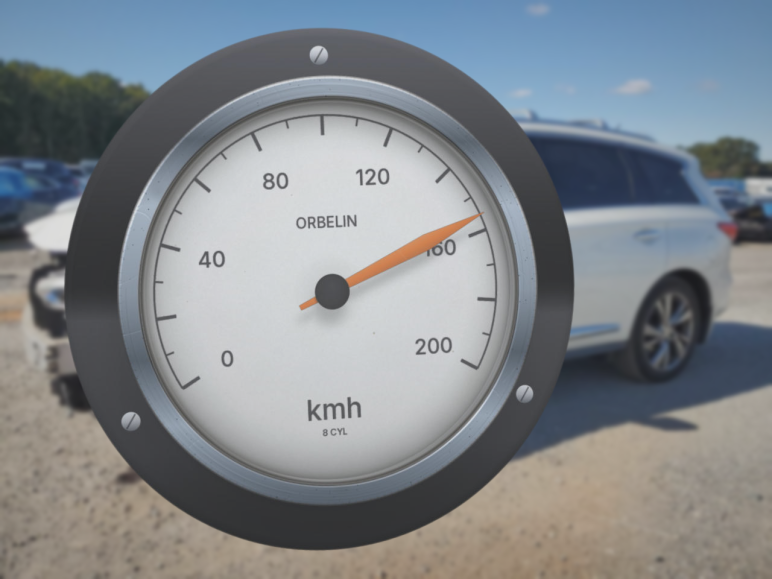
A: km/h 155
